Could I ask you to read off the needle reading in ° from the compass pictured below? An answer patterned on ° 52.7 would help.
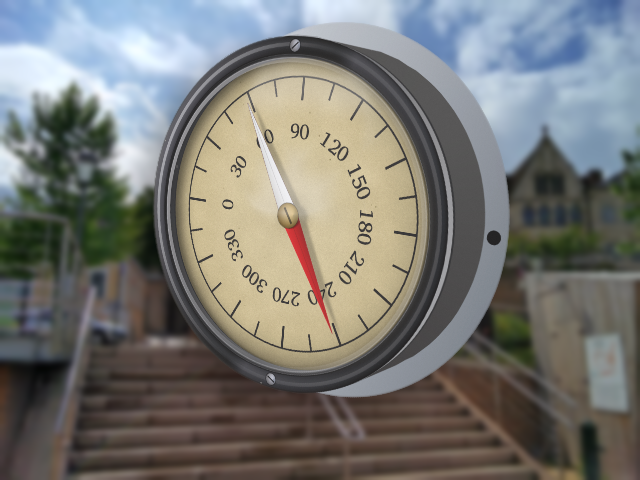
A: ° 240
